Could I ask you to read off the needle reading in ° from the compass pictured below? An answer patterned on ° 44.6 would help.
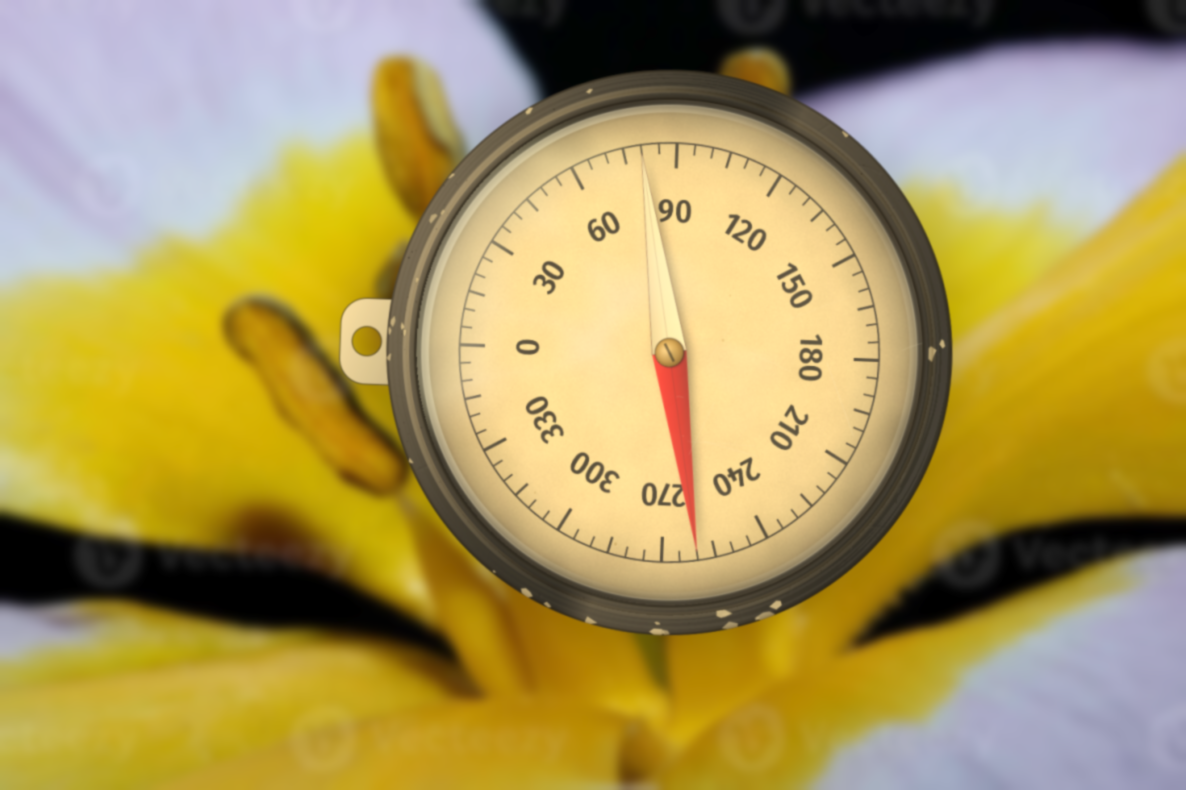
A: ° 260
